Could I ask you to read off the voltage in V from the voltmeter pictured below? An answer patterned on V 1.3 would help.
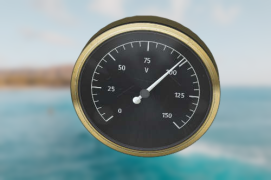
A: V 97.5
